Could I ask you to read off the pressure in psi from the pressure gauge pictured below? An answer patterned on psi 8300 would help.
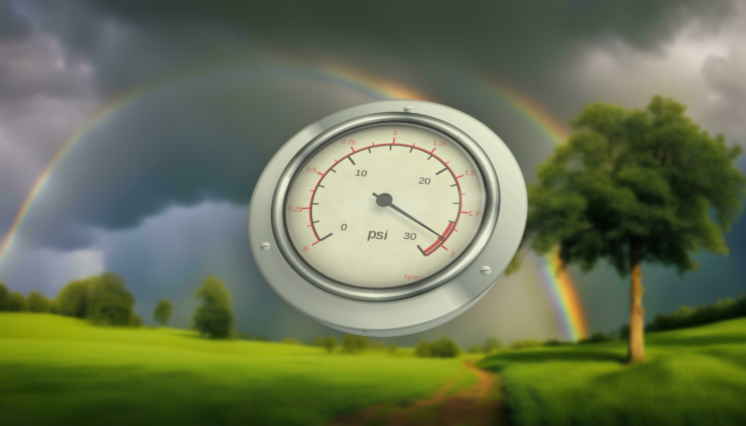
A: psi 28
